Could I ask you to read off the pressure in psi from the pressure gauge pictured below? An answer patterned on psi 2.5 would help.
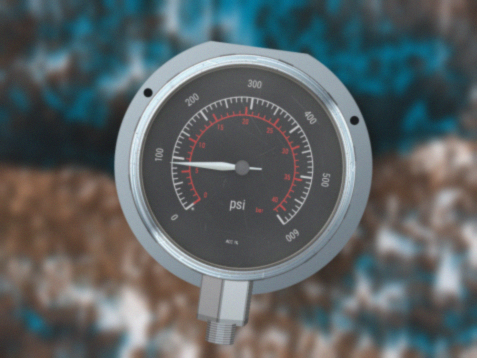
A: psi 90
